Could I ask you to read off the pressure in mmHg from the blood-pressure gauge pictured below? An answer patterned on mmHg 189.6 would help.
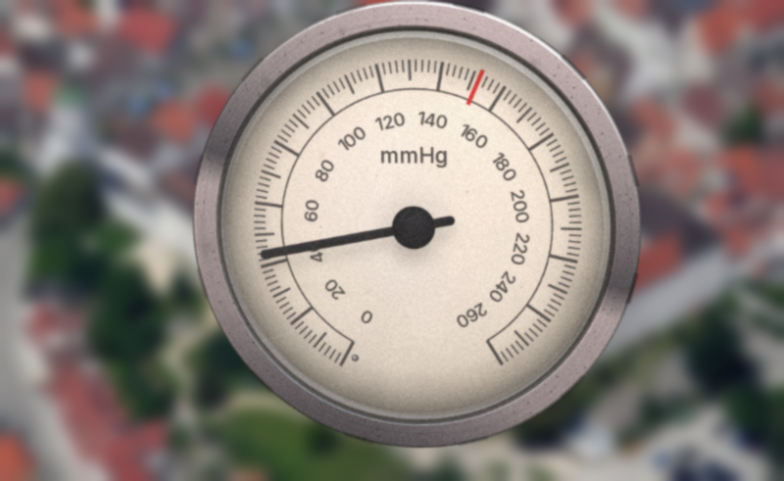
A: mmHg 44
